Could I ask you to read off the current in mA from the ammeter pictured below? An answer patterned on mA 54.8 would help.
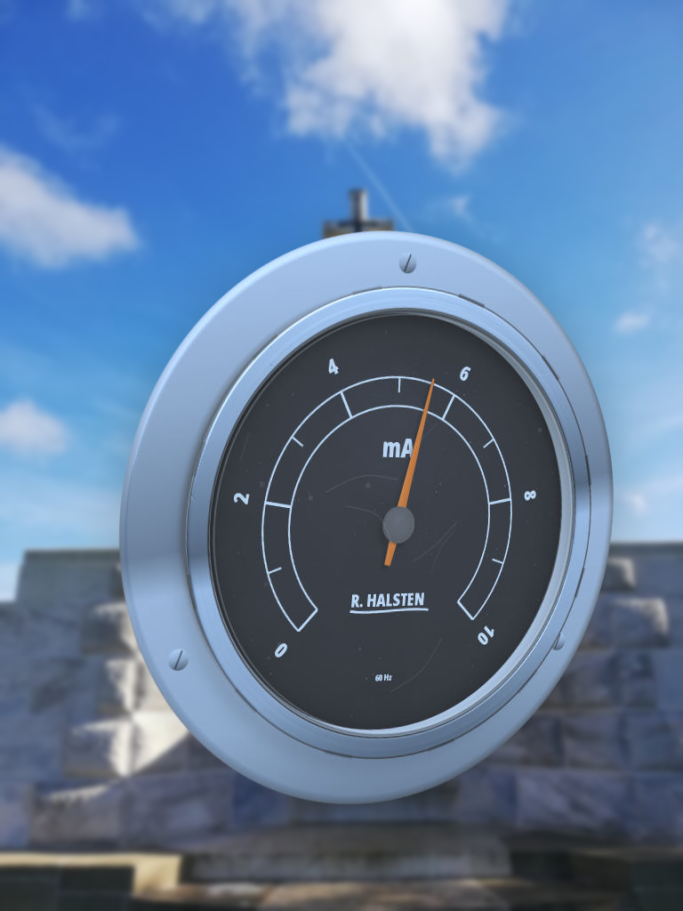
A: mA 5.5
